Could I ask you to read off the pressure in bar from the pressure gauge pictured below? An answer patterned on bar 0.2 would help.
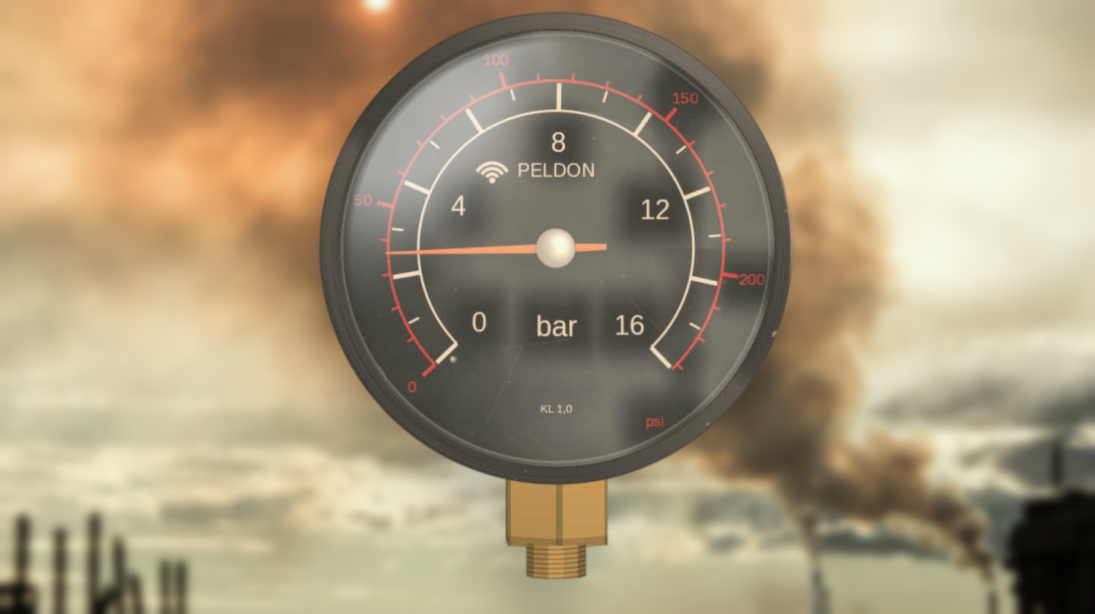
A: bar 2.5
